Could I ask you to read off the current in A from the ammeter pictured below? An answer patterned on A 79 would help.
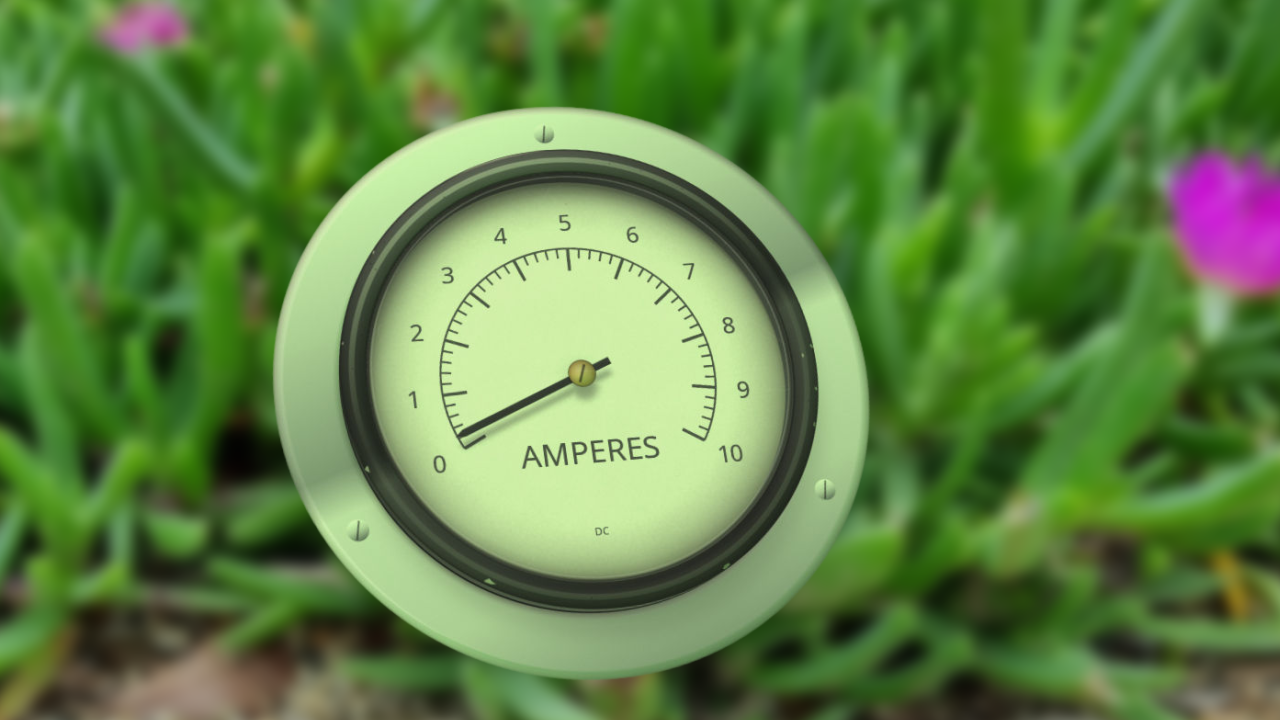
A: A 0.2
